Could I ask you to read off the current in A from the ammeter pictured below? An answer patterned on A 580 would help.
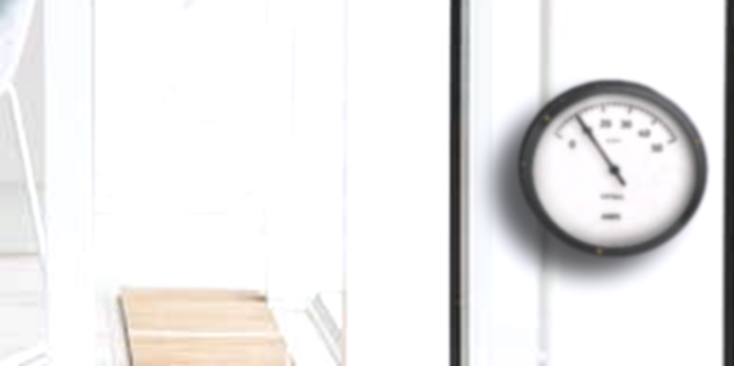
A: A 10
